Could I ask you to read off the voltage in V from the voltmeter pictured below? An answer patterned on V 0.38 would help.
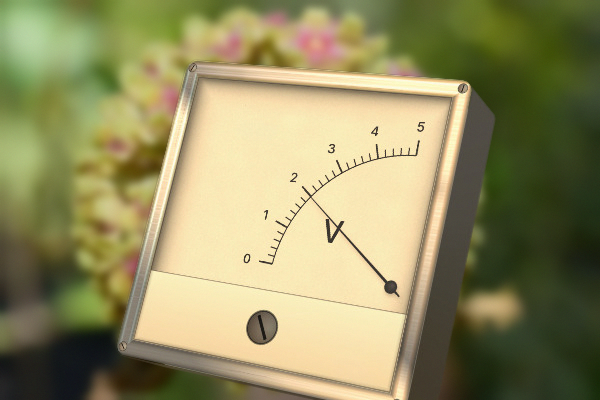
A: V 2
